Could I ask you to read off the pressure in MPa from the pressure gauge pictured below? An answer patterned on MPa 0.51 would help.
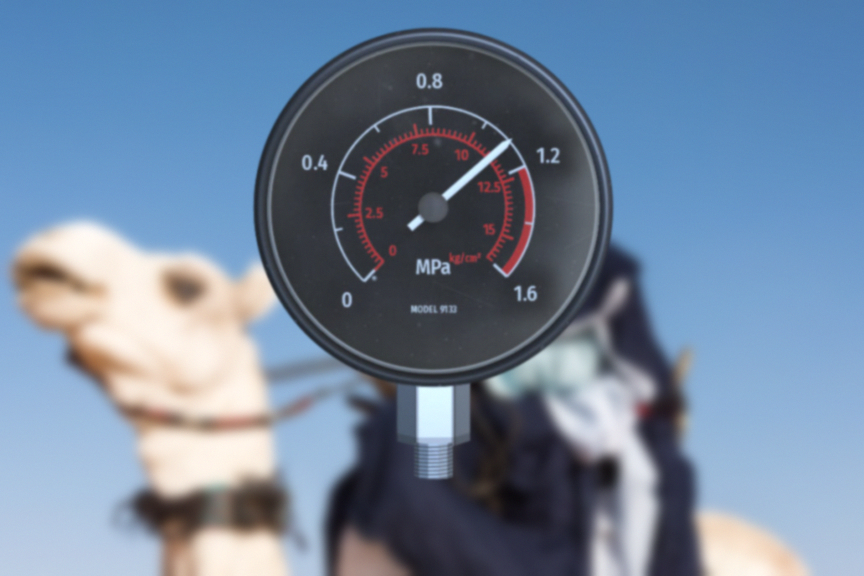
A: MPa 1.1
